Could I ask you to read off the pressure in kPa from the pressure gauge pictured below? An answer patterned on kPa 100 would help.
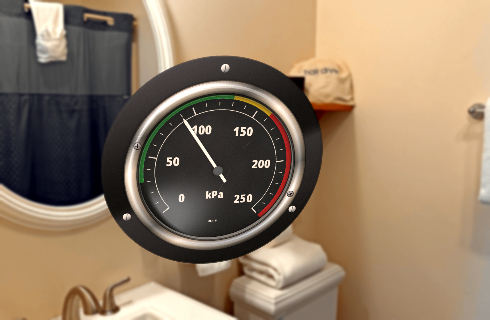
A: kPa 90
